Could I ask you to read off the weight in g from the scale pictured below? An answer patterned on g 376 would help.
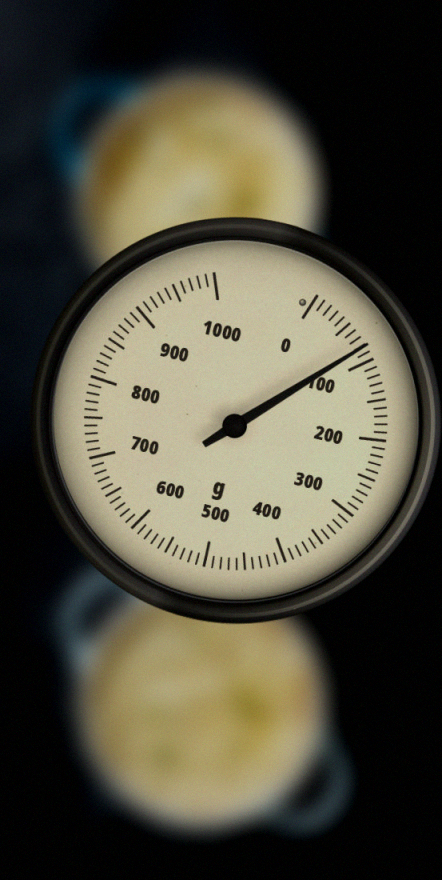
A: g 80
